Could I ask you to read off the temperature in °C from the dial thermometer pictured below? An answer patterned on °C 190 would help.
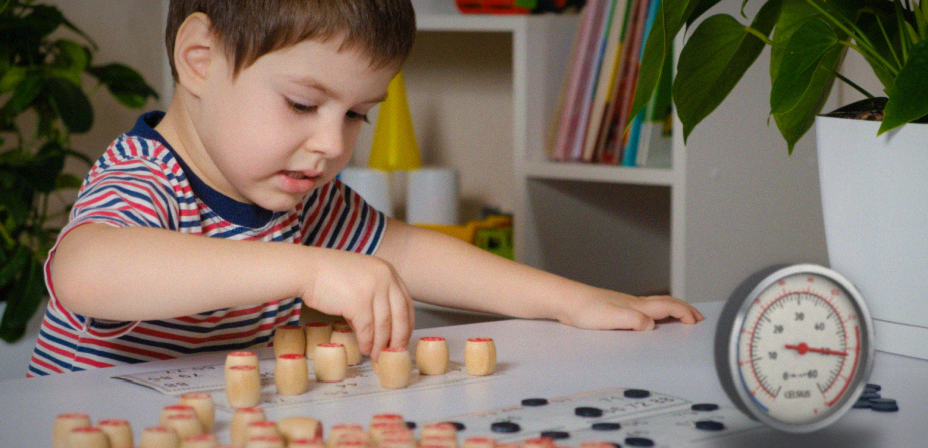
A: °C 50
